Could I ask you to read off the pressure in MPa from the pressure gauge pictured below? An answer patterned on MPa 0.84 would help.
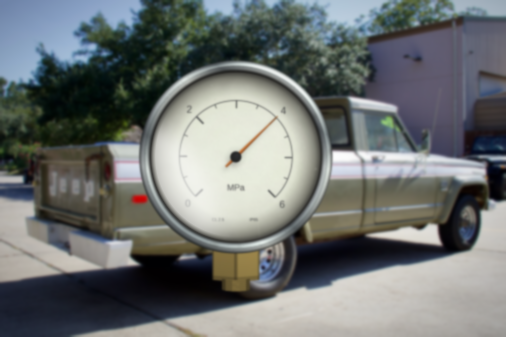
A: MPa 4
